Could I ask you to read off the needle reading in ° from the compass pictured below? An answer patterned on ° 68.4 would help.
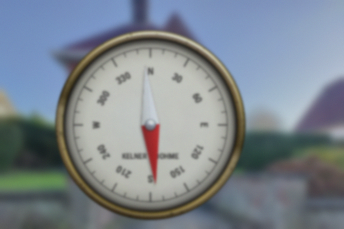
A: ° 175
